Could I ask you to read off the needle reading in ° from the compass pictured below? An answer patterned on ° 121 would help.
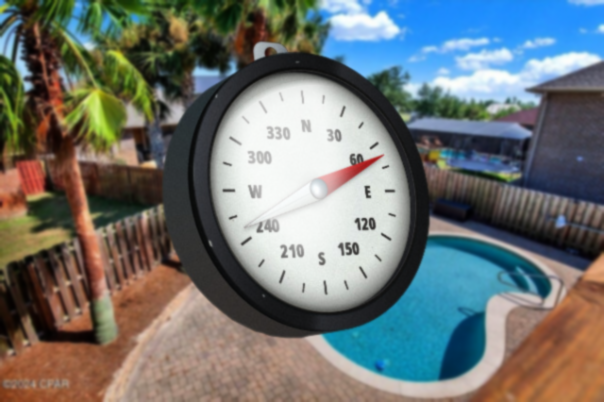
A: ° 67.5
